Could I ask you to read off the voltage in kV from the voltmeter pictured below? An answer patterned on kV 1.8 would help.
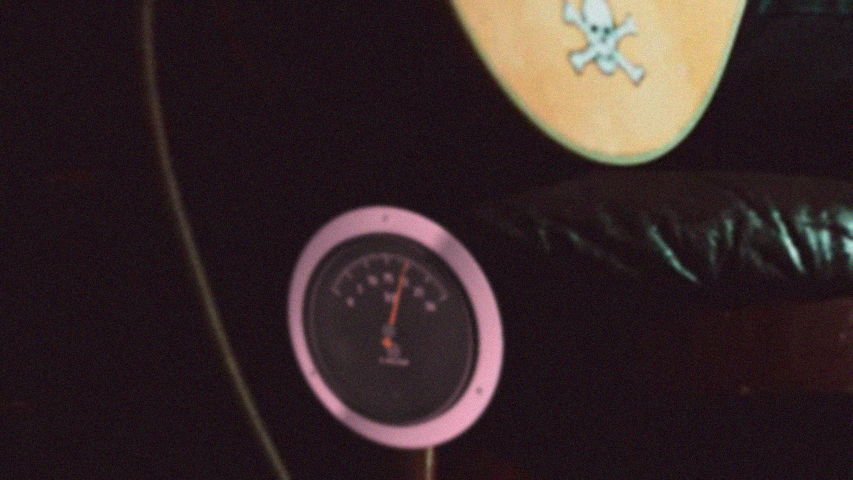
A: kV 20
